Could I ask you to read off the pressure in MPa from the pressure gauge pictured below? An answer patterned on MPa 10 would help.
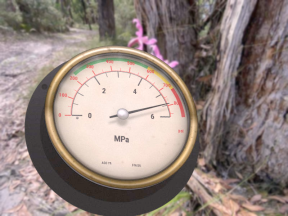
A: MPa 5.5
